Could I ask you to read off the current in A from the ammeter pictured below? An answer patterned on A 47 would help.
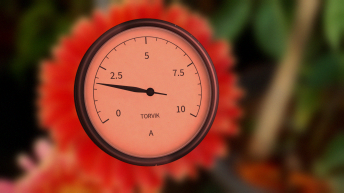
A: A 1.75
